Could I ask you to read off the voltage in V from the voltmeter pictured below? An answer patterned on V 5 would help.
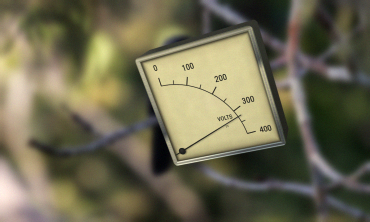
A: V 325
